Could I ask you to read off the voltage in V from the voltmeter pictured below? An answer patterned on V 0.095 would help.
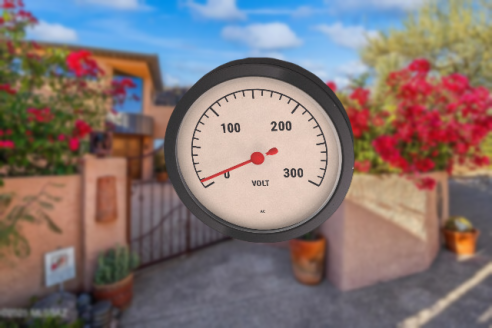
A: V 10
